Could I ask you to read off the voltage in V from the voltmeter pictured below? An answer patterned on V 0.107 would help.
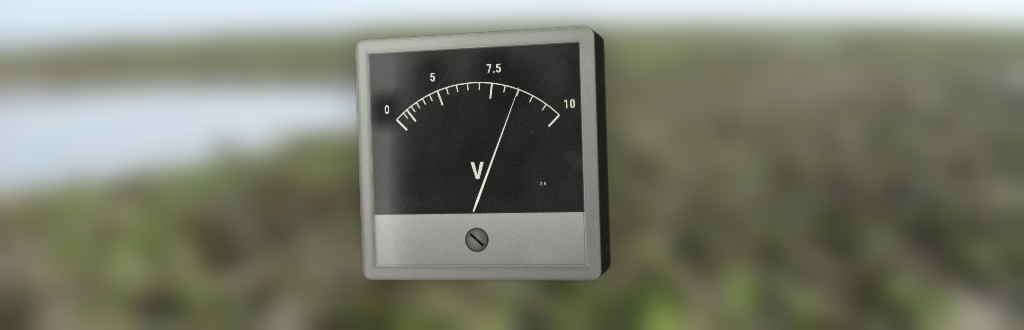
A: V 8.5
